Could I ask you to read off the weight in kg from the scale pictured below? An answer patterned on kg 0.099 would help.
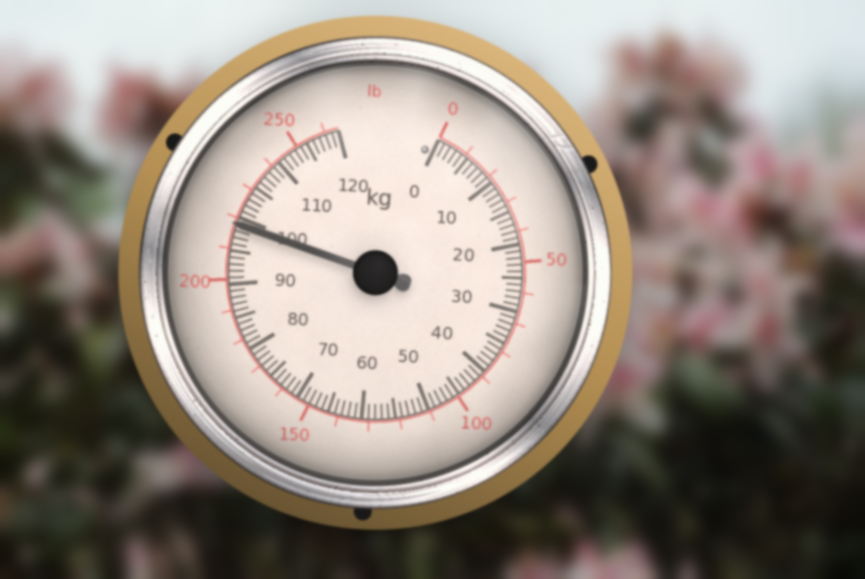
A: kg 99
